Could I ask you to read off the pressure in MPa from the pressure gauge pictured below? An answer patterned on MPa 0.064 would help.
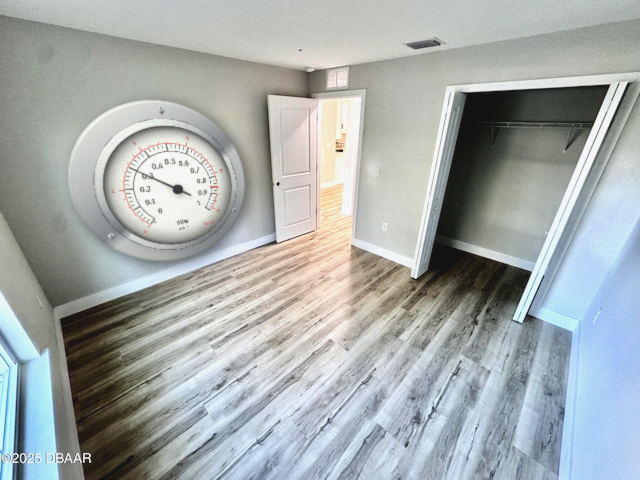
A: MPa 0.3
